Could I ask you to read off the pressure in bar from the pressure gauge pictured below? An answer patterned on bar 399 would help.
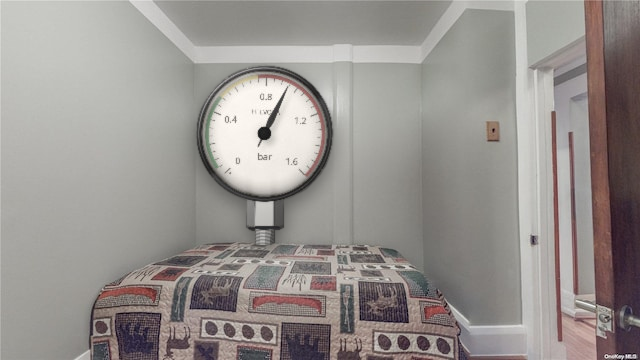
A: bar 0.95
